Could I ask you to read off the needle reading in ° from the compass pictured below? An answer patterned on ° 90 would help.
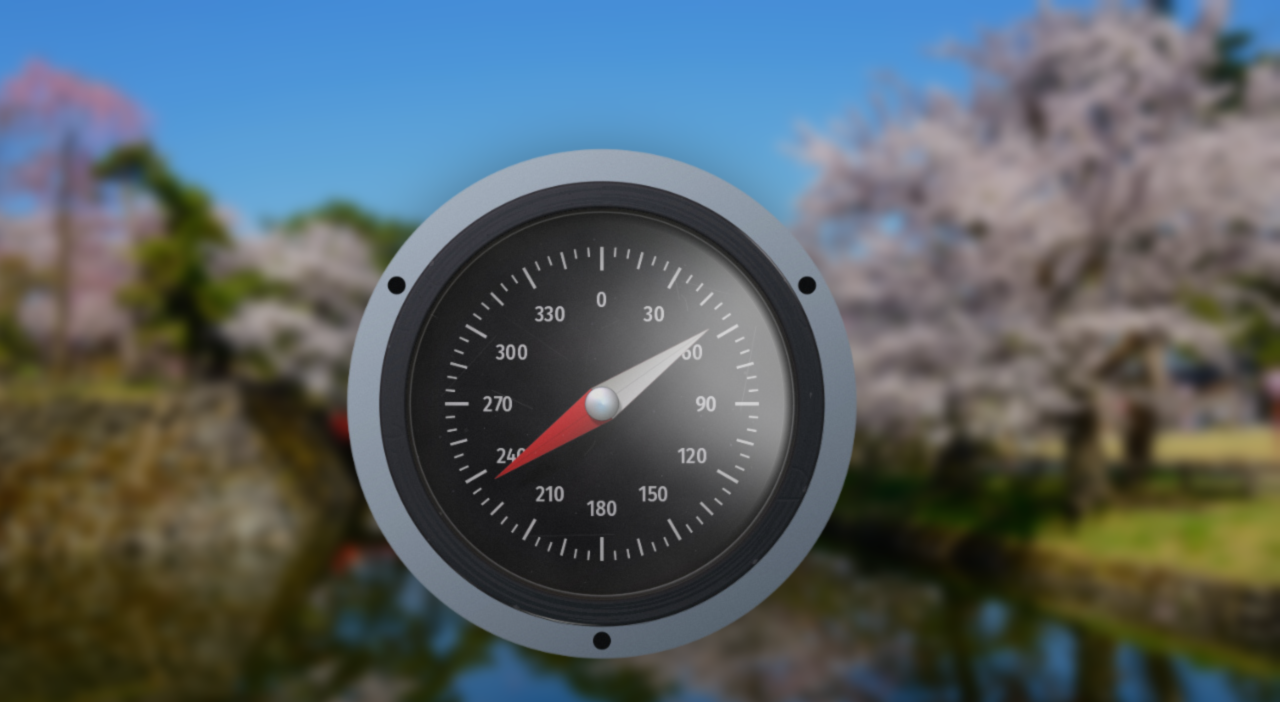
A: ° 235
